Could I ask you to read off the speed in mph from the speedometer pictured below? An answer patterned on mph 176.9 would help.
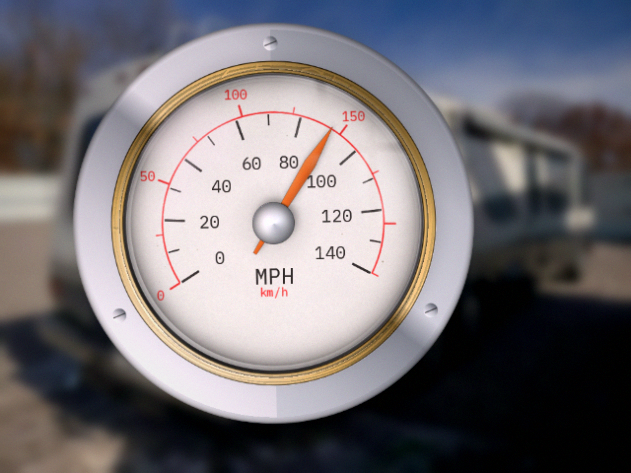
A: mph 90
